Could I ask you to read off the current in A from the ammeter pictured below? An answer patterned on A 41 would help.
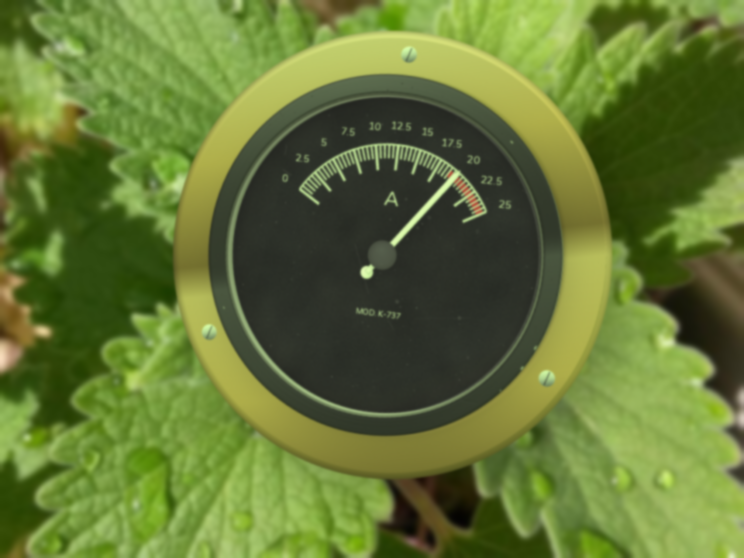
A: A 20
